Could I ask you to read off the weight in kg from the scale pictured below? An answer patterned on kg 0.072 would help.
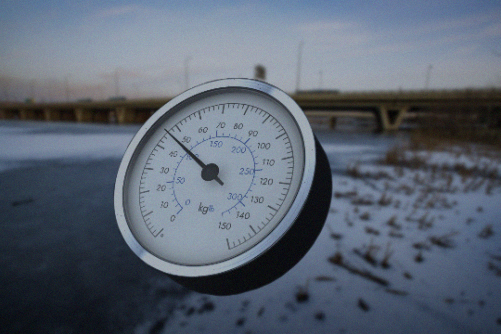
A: kg 46
